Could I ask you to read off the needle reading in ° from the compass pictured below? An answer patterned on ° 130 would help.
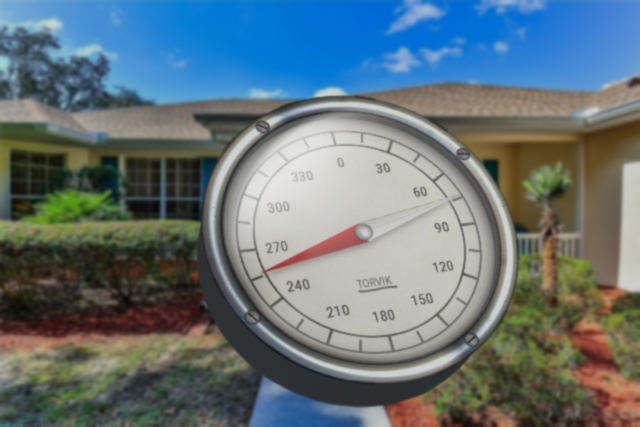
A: ° 255
